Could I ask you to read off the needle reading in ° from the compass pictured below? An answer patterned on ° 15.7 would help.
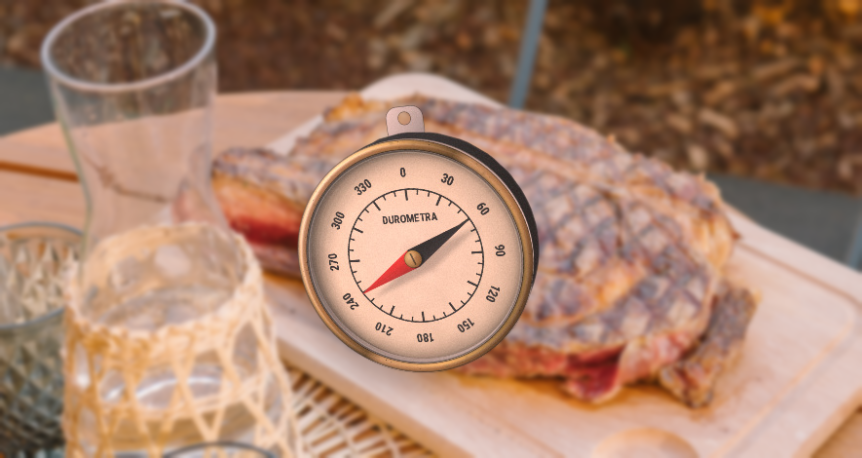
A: ° 240
